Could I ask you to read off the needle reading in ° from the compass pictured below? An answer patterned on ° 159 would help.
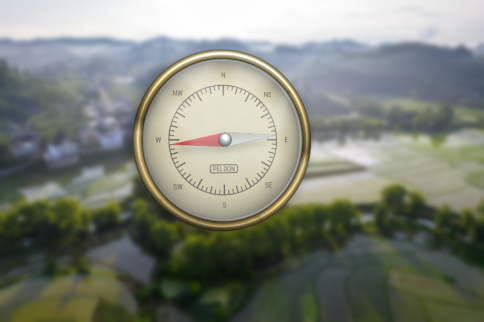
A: ° 265
